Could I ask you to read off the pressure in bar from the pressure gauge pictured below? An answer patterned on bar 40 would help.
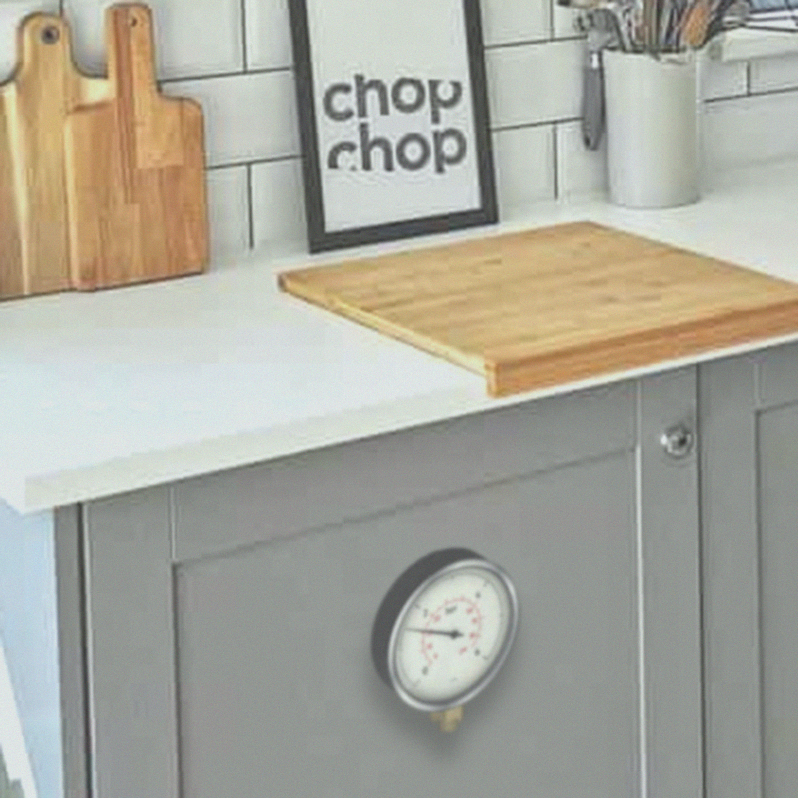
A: bar 1.5
